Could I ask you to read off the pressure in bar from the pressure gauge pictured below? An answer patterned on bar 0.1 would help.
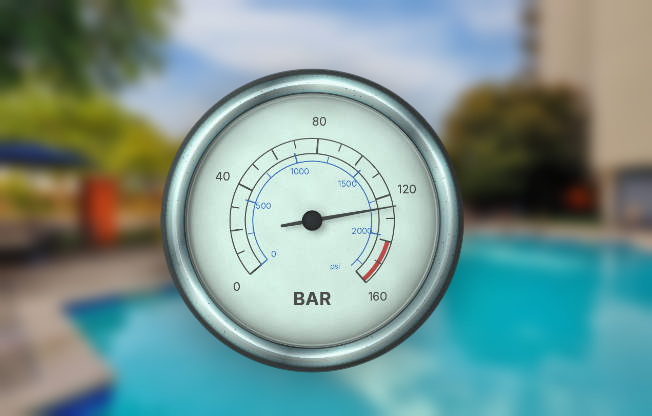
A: bar 125
